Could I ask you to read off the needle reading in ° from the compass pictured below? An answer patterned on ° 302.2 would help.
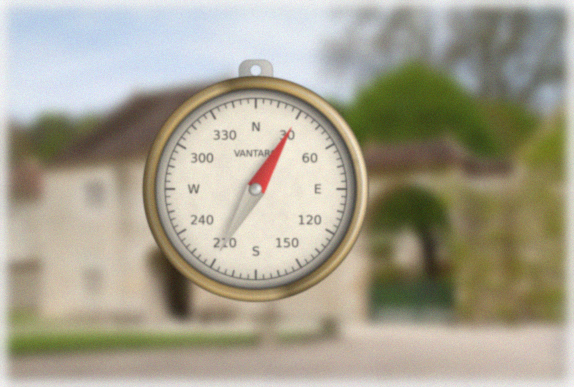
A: ° 30
